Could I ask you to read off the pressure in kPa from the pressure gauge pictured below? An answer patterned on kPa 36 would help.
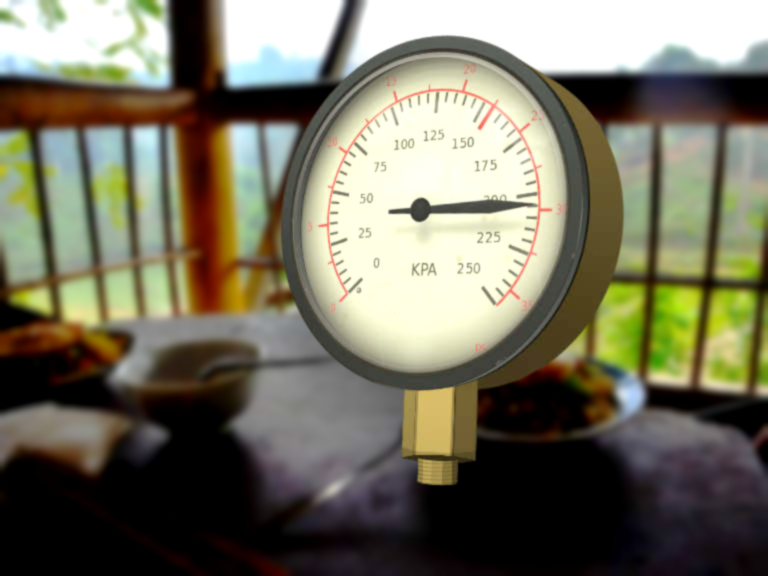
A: kPa 205
